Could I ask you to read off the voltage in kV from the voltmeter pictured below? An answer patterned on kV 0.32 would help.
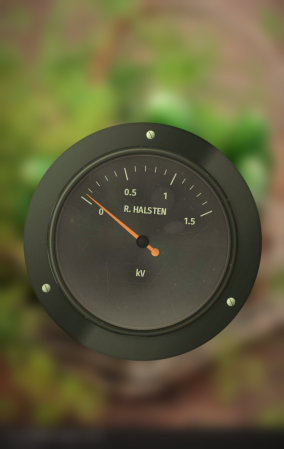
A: kV 0.05
